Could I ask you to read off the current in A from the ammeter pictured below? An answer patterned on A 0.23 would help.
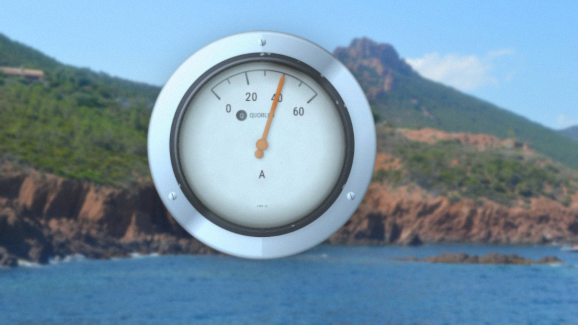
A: A 40
